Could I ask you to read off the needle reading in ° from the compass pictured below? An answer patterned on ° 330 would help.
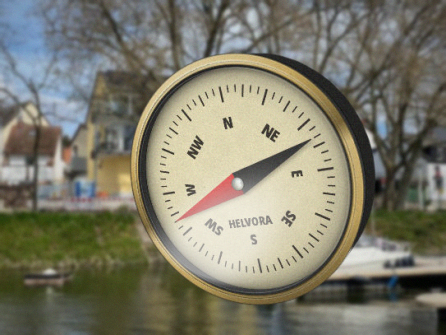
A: ° 250
